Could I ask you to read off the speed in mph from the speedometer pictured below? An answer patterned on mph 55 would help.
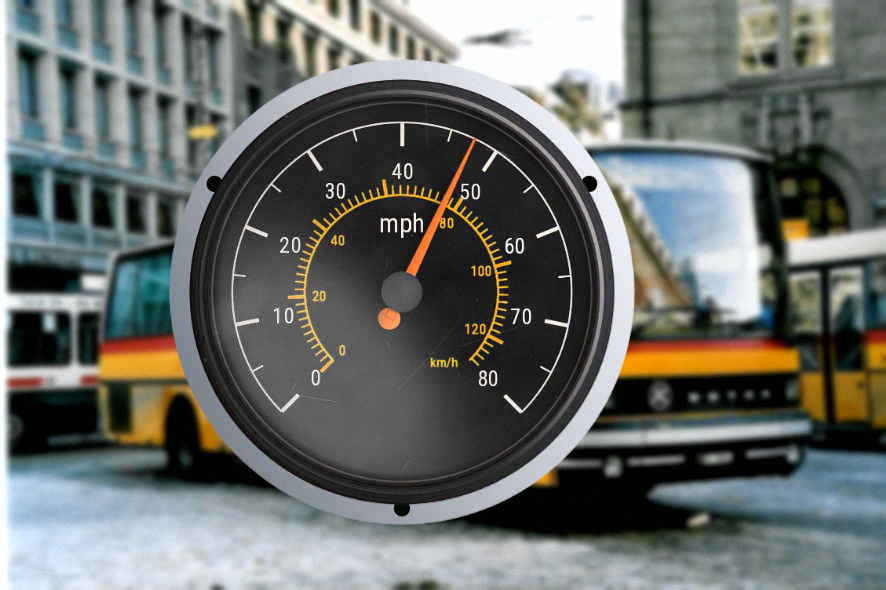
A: mph 47.5
